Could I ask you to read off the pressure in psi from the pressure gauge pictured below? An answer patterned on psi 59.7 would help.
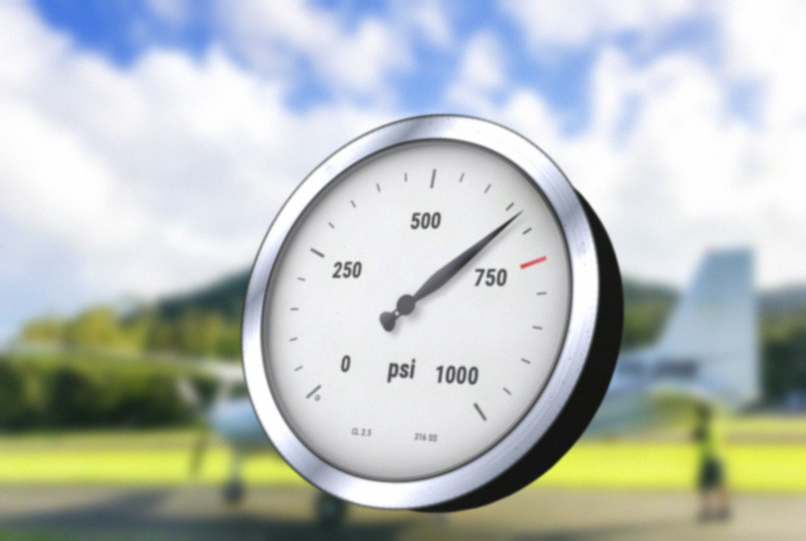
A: psi 675
